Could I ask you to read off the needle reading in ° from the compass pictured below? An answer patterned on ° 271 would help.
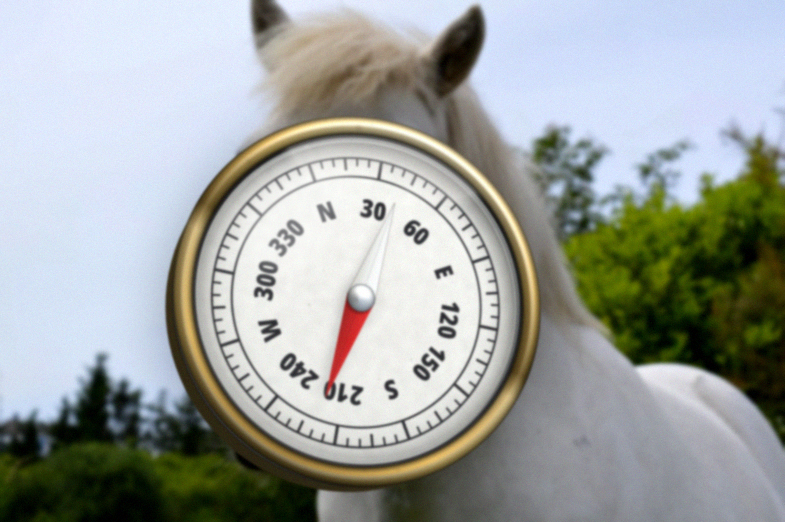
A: ° 220
